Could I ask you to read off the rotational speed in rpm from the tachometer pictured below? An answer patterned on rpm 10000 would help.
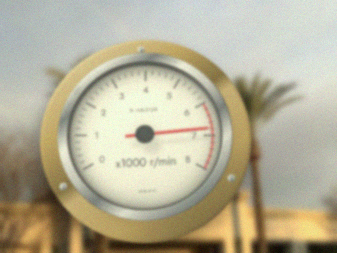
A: rpm 6800
